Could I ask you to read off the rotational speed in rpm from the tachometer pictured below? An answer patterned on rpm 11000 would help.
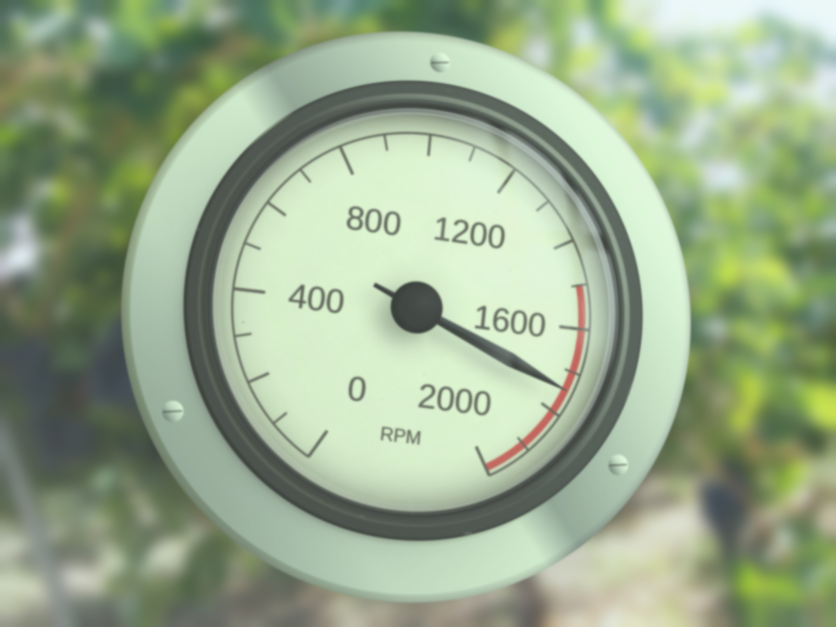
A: rpm 1750
